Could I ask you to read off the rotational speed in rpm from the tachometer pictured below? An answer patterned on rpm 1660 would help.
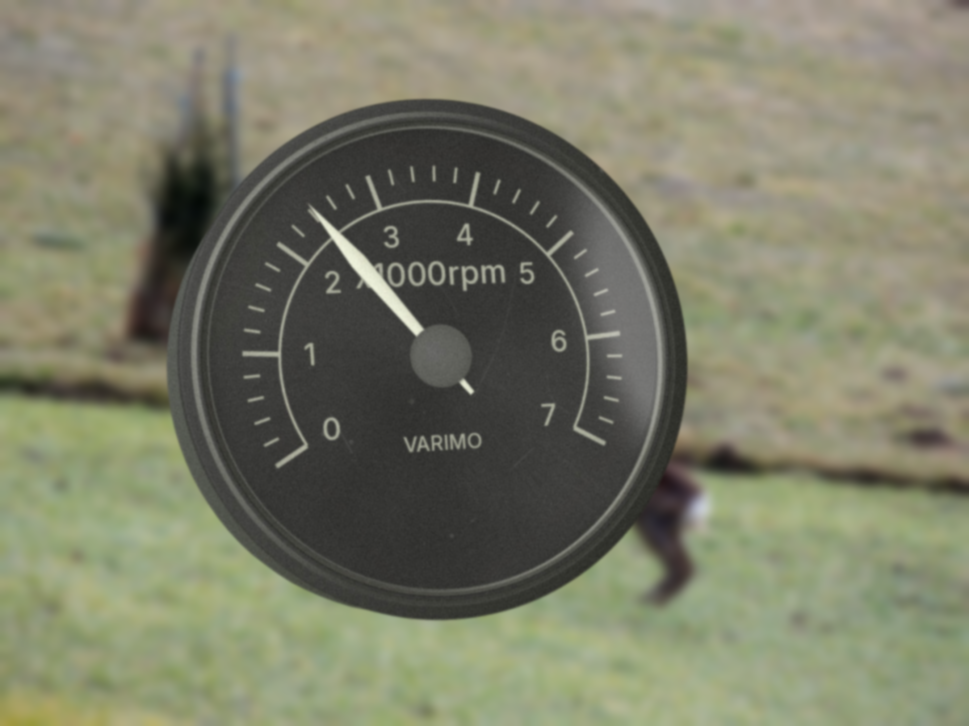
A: rpm 2400
